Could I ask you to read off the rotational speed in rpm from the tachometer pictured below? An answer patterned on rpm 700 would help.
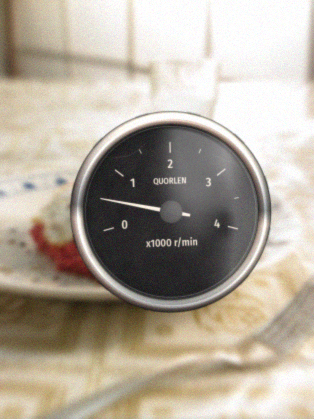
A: rpm 500
